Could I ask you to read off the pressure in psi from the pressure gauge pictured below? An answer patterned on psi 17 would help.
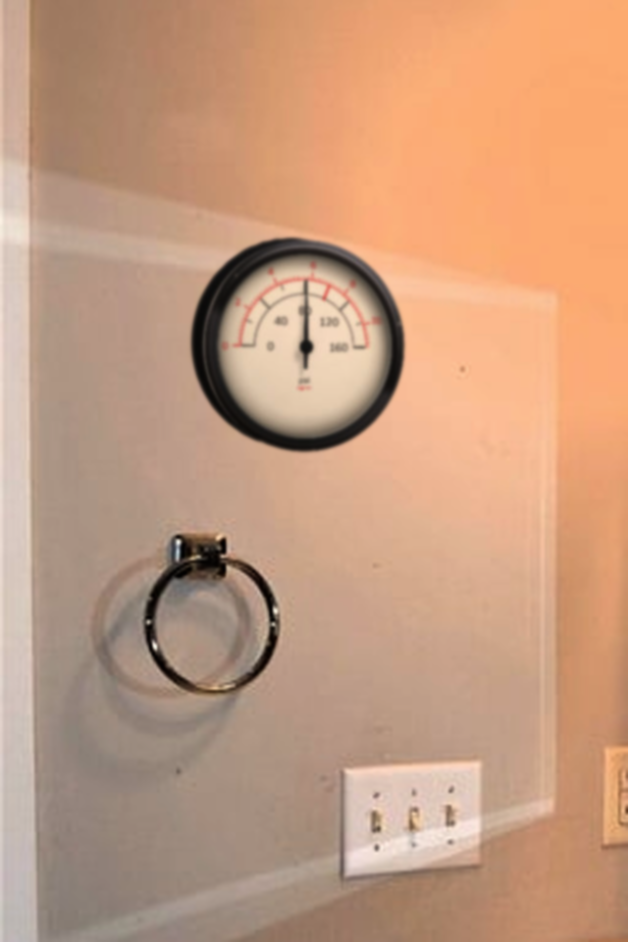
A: psi 80
